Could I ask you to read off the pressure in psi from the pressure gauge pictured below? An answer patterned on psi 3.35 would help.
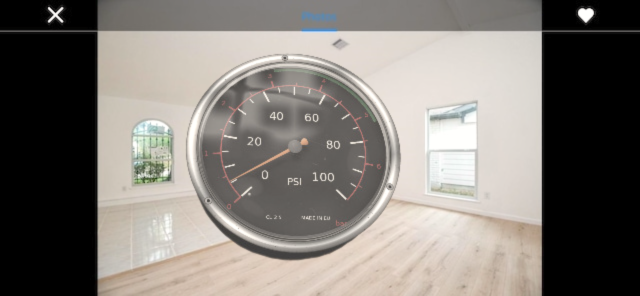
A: psi 5
